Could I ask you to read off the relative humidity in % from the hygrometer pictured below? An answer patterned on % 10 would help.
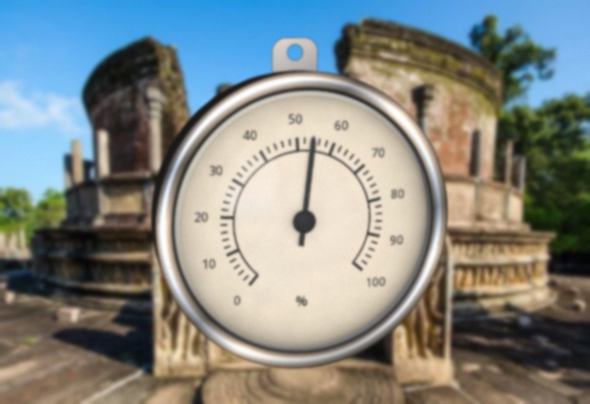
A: % 54
